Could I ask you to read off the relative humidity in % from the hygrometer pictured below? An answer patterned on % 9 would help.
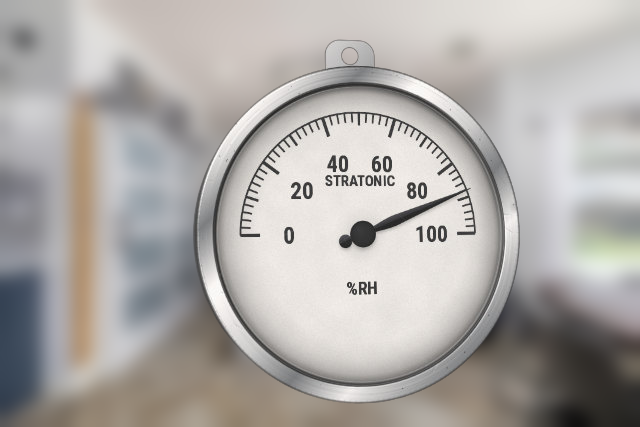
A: % 88
